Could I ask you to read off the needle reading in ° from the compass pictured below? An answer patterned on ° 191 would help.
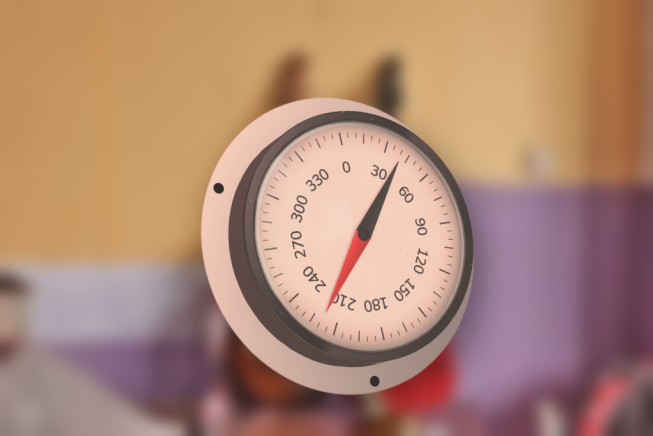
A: ° 220
